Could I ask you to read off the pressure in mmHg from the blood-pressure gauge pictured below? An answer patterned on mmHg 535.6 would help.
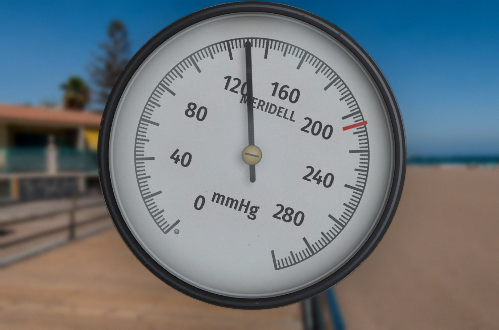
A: mmHg 130
